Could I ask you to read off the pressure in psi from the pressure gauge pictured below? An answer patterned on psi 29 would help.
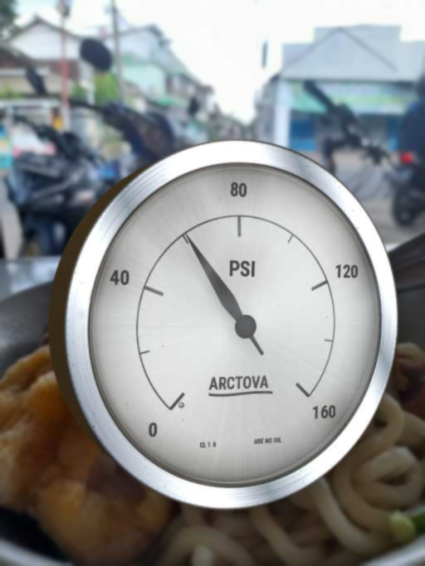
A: psi 60
